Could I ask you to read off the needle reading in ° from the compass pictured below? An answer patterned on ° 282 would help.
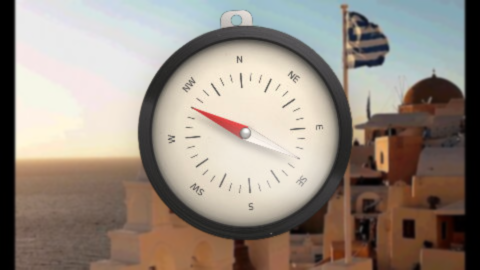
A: ° 300
